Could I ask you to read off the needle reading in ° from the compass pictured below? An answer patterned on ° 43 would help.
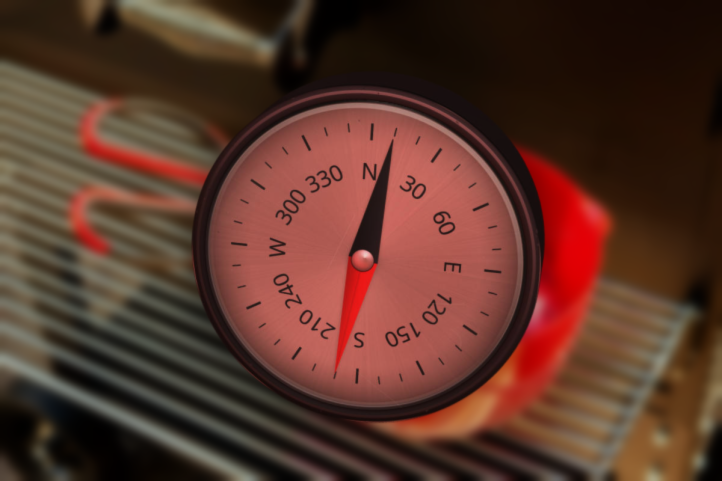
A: ° 190
